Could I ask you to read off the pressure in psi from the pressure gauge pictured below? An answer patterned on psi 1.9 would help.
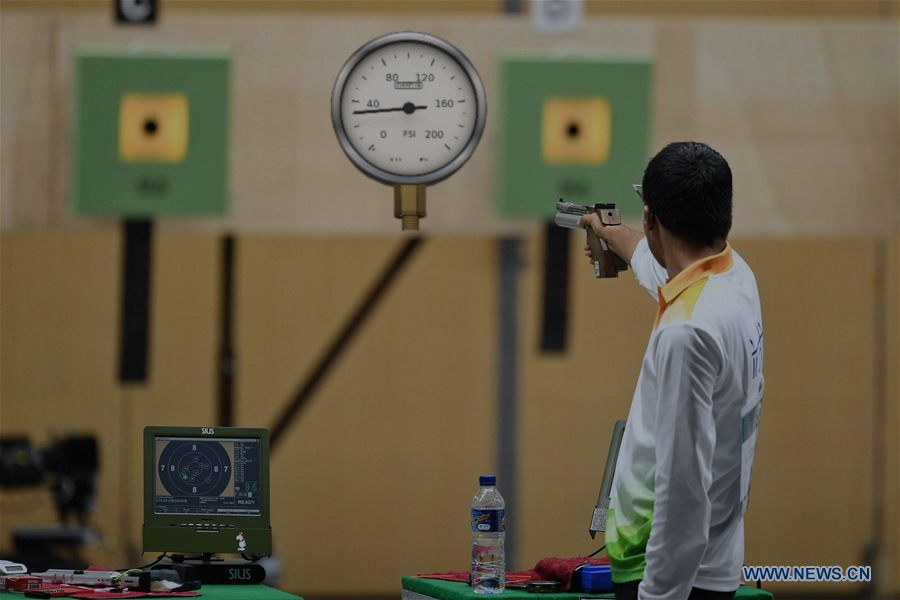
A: psi 30
